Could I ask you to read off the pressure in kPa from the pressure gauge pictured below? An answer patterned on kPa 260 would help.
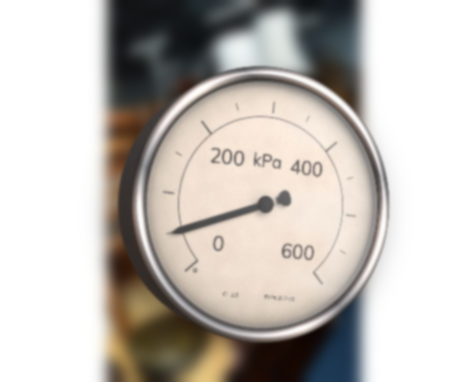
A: kPa 50
